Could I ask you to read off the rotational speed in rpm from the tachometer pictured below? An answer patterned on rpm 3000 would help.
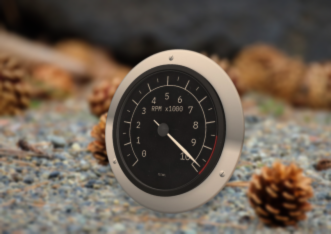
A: rpm 9750
